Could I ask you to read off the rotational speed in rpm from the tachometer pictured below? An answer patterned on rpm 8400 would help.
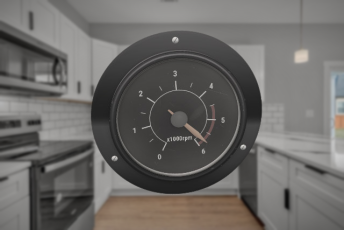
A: rpm 5750
